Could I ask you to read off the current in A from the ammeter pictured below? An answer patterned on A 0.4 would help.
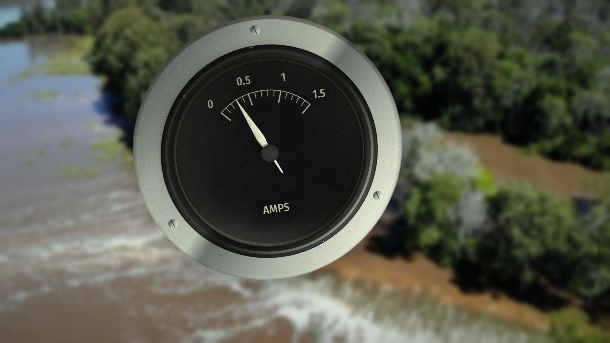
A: A 0.3
